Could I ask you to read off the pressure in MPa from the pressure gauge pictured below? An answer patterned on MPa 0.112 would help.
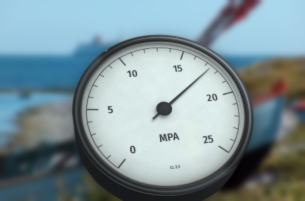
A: MPa 17.5
